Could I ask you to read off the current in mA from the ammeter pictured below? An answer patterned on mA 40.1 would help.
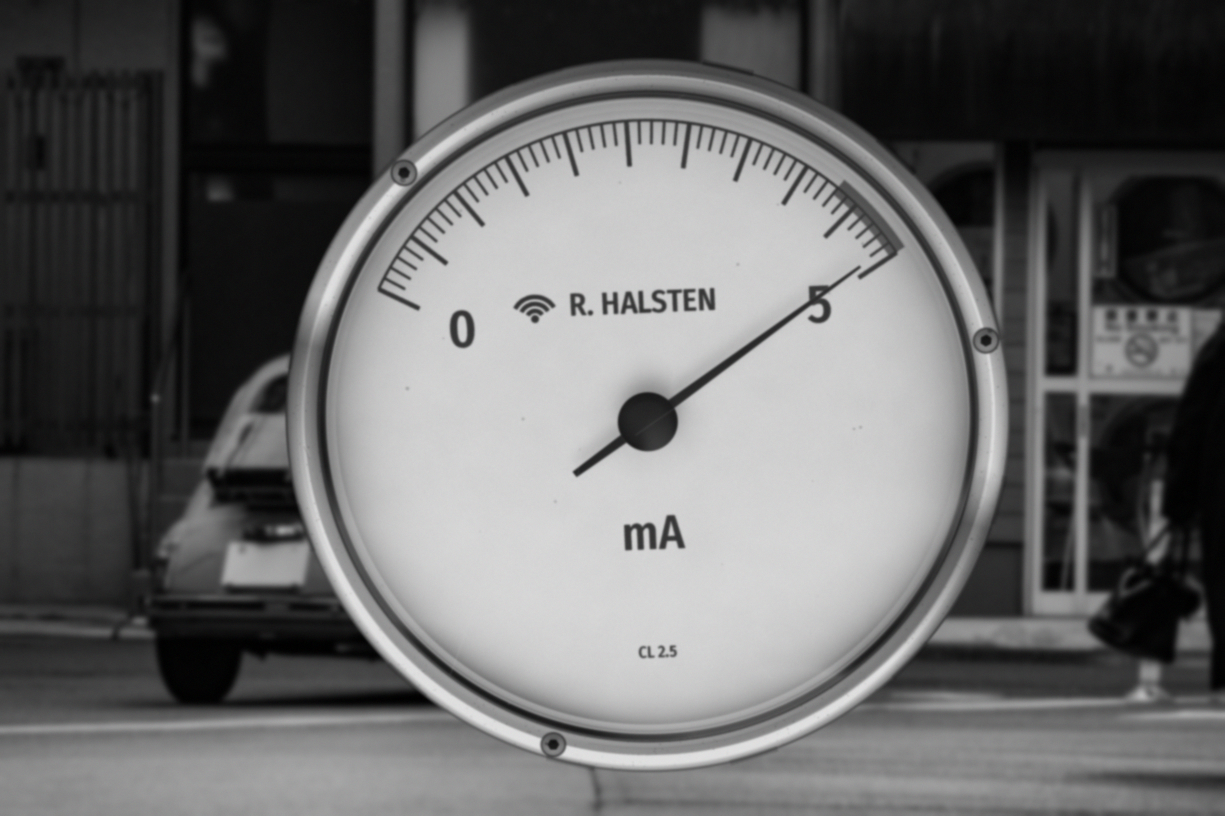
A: mA 4.9
